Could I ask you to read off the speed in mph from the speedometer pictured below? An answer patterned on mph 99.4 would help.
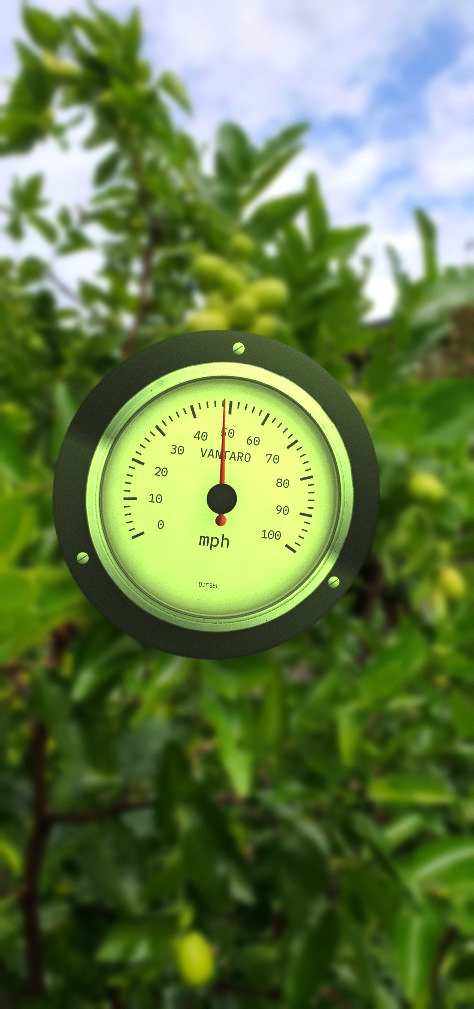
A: mph 48
